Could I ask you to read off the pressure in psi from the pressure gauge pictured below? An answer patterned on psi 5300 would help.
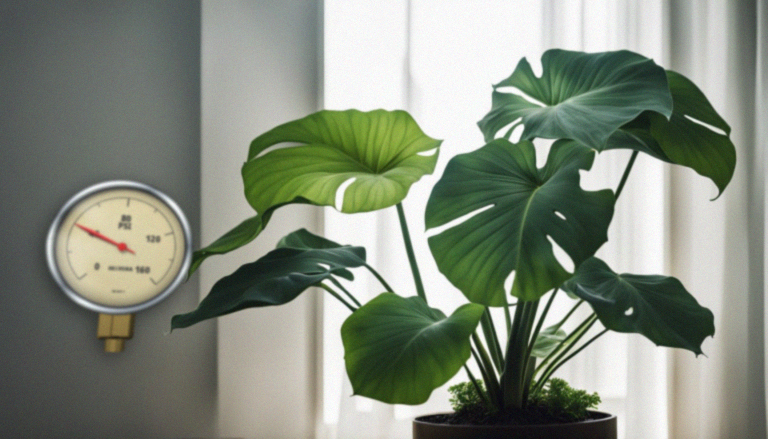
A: psi 40
